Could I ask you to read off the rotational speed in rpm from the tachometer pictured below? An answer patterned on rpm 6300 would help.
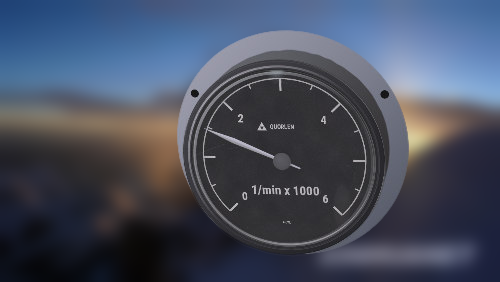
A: rpm 1500
